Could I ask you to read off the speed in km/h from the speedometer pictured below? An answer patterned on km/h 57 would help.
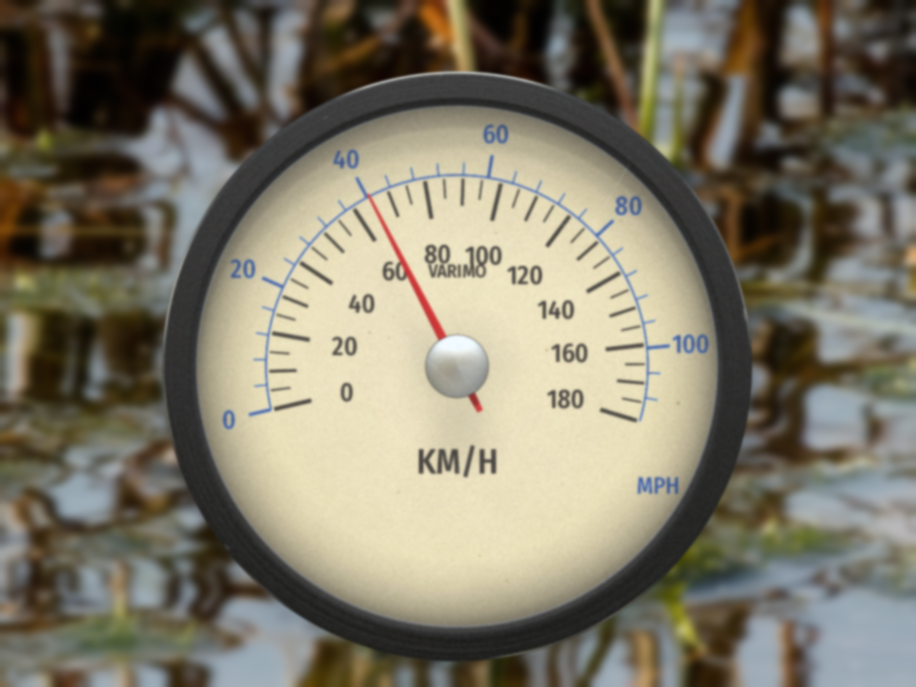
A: km/h 65
